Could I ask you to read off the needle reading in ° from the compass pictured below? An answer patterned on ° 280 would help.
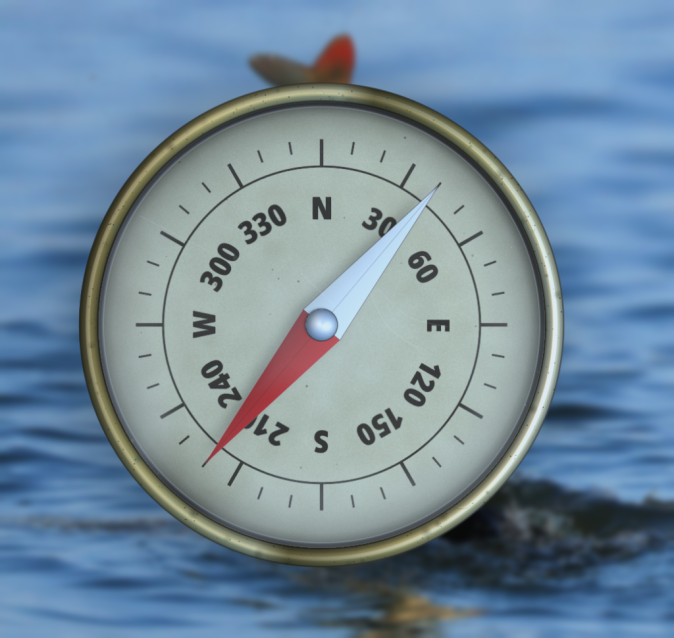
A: ° 220
